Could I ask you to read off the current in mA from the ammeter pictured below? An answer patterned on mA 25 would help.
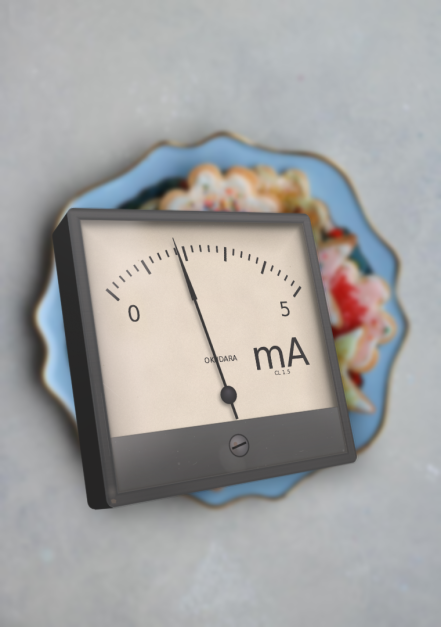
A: mA 1.8
